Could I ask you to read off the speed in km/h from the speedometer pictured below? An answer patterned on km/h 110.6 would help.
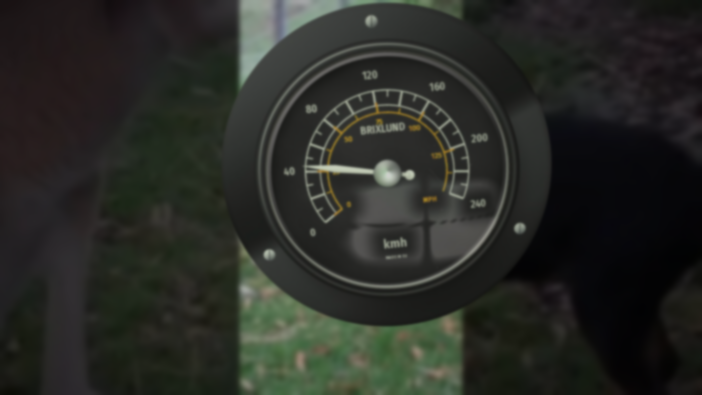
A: km/h 45
